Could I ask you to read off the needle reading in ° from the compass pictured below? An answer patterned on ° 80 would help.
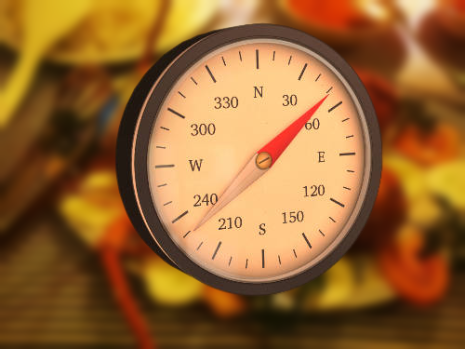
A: ° 50
